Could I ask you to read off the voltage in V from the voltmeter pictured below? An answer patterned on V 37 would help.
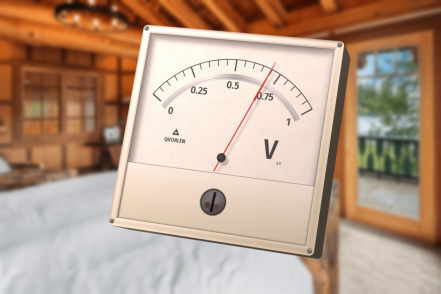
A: V 0.7
